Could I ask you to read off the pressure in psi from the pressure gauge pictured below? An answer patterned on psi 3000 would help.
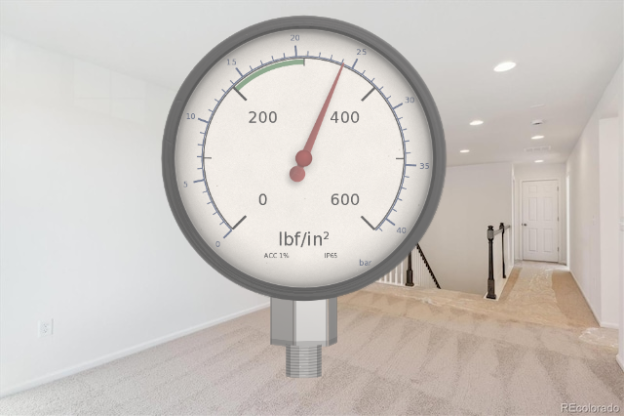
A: psi 350
